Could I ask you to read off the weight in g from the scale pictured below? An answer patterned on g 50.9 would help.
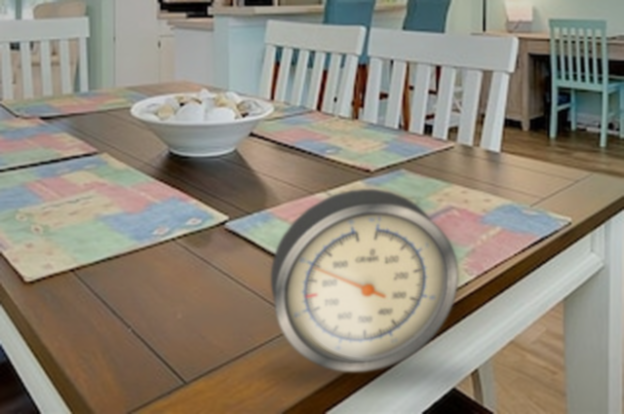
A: g 850
